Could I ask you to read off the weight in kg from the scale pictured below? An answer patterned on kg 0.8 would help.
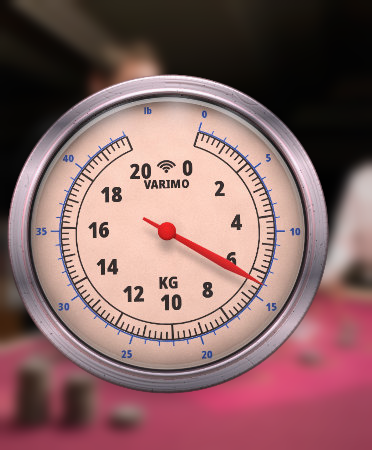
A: kg 6.4
